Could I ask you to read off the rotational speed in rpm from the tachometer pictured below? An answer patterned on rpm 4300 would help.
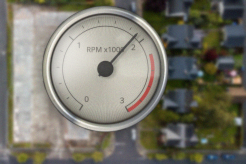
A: rpm 1900
